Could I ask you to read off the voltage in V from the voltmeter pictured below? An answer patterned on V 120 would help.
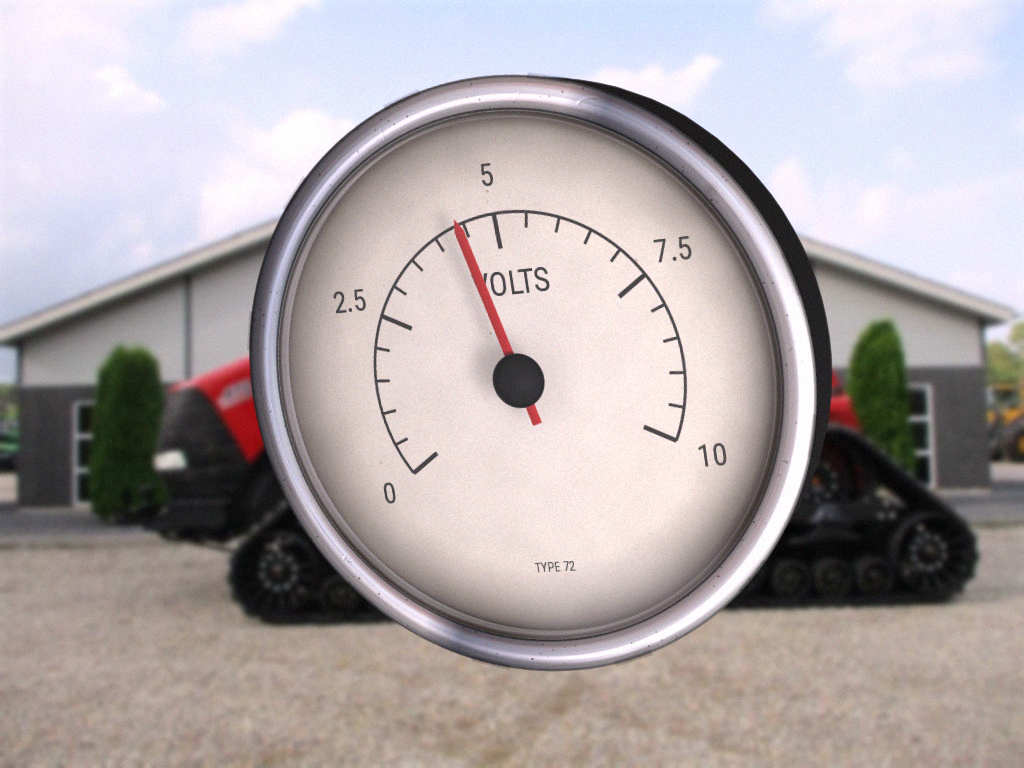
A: V 4.5
